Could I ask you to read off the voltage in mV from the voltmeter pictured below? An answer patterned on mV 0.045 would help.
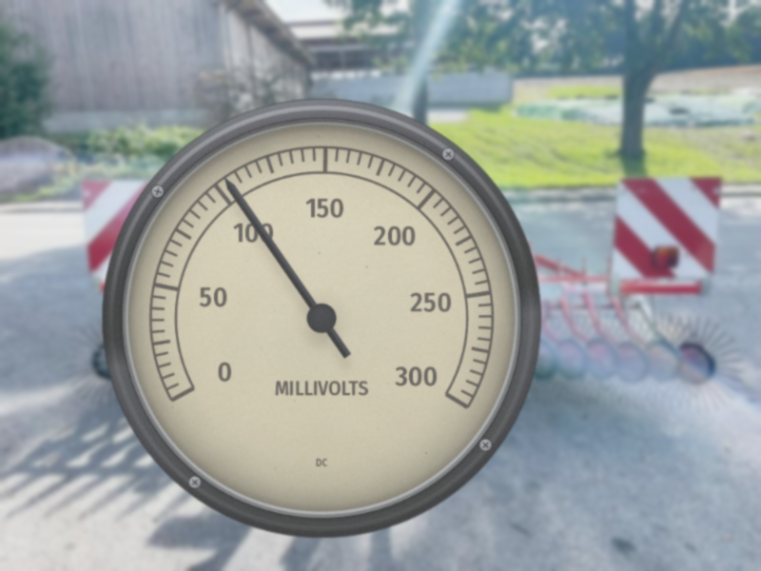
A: mV 105
